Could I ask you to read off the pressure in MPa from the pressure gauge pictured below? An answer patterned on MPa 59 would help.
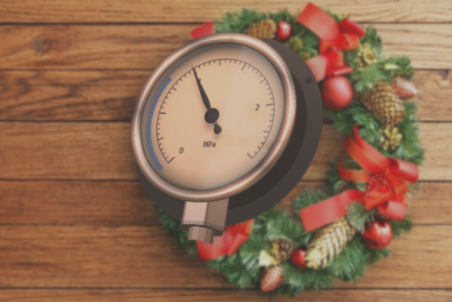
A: MPa 1
